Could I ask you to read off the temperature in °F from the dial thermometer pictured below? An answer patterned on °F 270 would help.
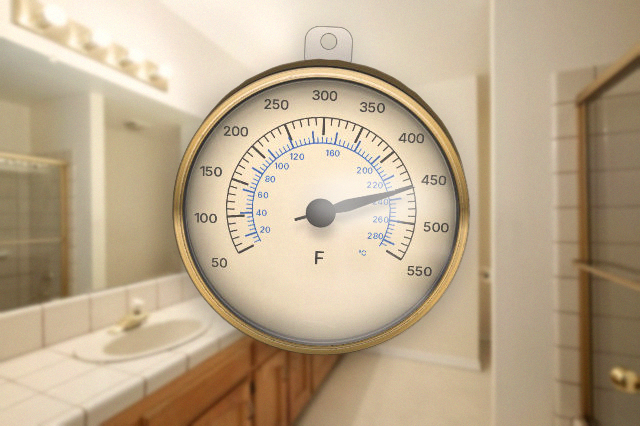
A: °F 450
